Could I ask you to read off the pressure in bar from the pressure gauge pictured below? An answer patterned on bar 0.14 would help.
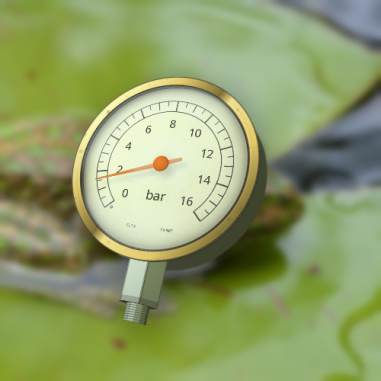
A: bar 1.5
